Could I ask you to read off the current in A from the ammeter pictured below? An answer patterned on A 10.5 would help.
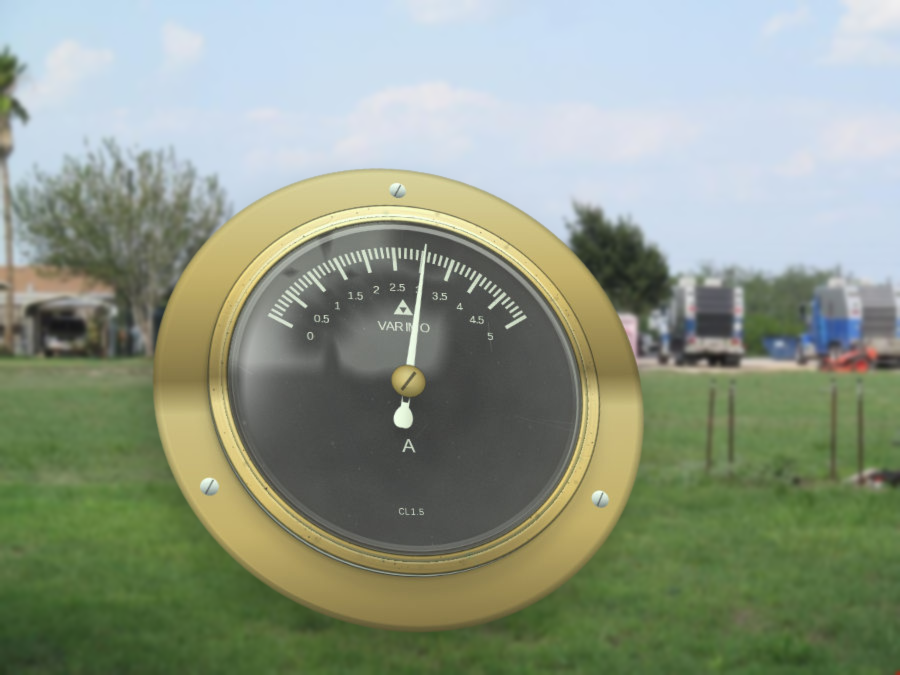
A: A 3
